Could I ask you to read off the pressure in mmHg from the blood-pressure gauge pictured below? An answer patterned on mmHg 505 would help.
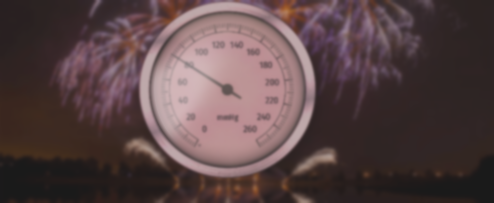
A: mmHg 80
